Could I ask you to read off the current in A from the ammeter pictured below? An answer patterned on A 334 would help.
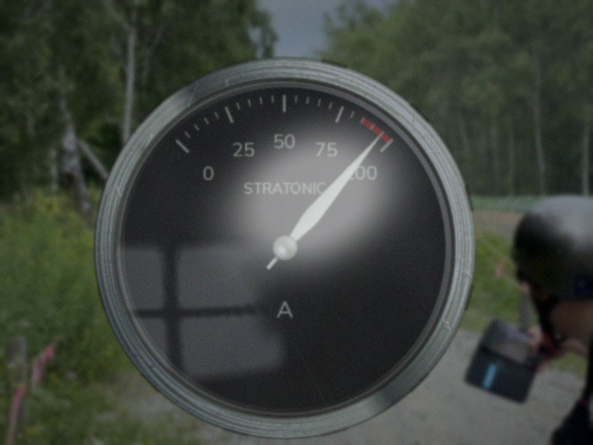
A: A 95
